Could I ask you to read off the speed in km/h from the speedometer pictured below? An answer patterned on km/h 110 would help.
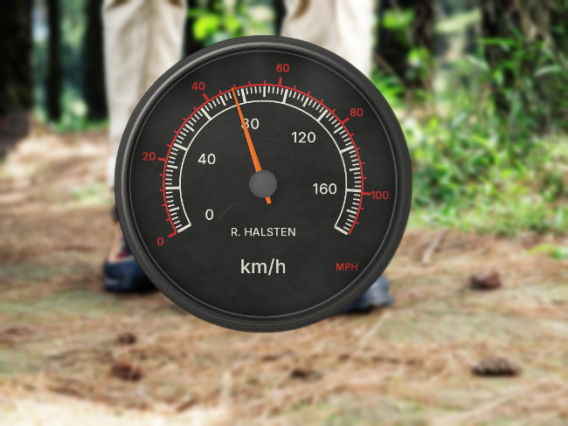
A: km/h 76
